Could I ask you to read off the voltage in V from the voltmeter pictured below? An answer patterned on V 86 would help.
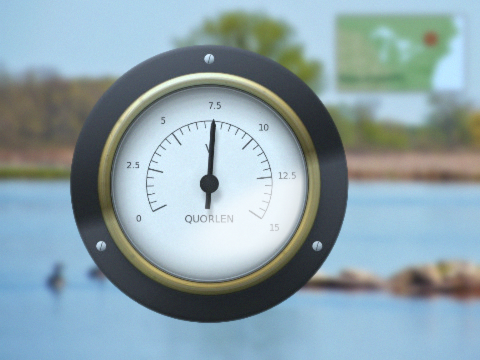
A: V 7.5
